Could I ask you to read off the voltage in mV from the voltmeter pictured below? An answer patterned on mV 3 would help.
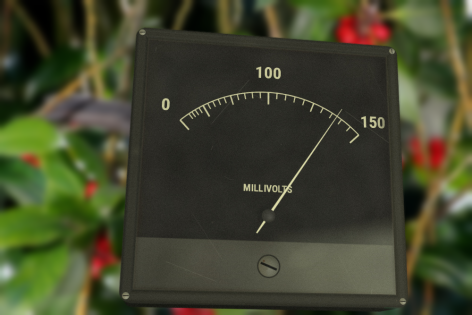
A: mV 137.5
